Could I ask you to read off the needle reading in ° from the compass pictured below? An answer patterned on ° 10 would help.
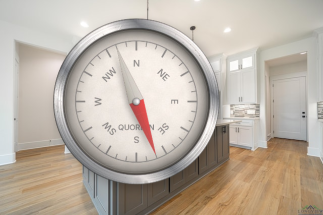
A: ° 160
